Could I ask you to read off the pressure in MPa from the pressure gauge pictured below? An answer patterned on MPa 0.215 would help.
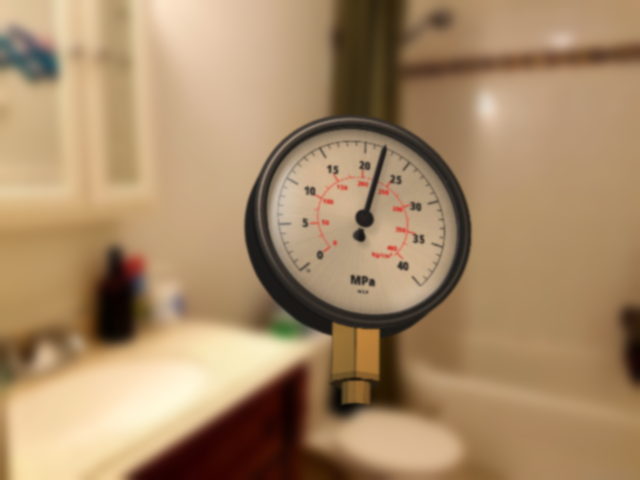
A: MPa 22
